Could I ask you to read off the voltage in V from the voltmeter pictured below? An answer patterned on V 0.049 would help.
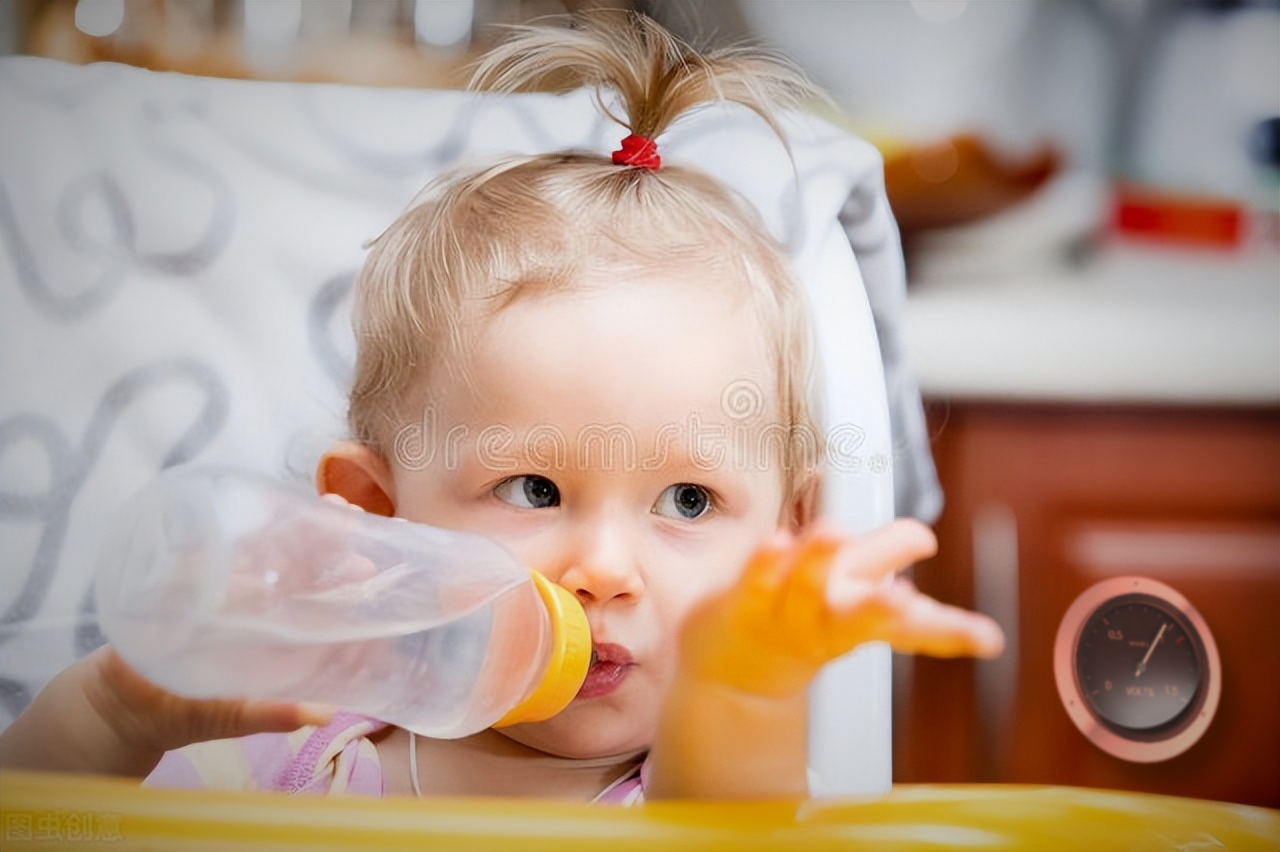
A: V 0.95
